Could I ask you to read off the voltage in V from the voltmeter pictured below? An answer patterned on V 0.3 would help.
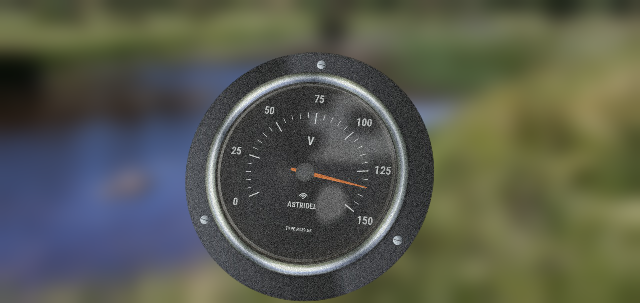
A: V 135
